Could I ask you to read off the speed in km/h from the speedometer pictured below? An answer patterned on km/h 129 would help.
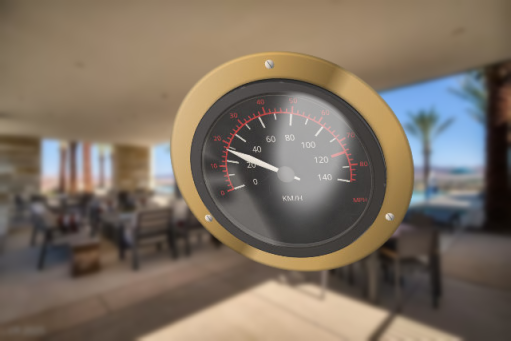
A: km/h 30
